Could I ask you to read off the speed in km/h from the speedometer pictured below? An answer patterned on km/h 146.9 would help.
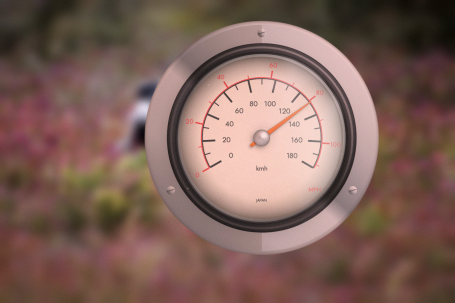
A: km/h 130
